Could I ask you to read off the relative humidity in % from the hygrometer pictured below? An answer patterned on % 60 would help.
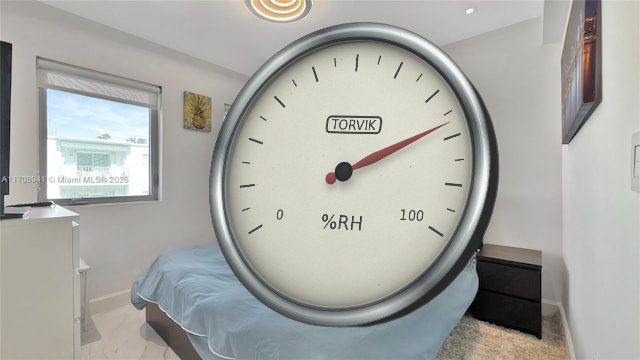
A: % 77.5
